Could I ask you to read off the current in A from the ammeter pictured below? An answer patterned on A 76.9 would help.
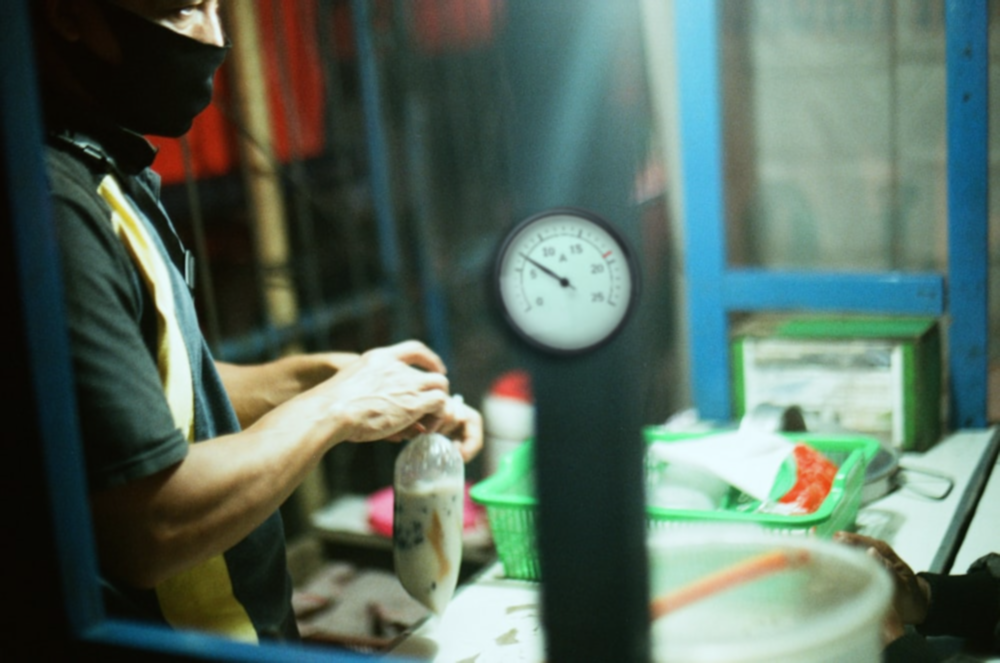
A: A 7
